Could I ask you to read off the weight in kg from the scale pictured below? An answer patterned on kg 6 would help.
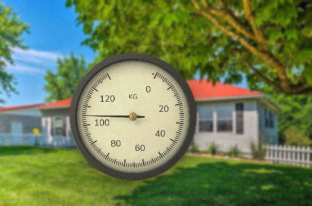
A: kg 105
